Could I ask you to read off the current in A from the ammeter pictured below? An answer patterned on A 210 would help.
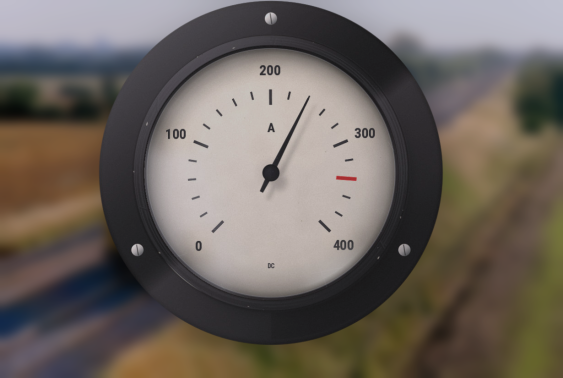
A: A 240
